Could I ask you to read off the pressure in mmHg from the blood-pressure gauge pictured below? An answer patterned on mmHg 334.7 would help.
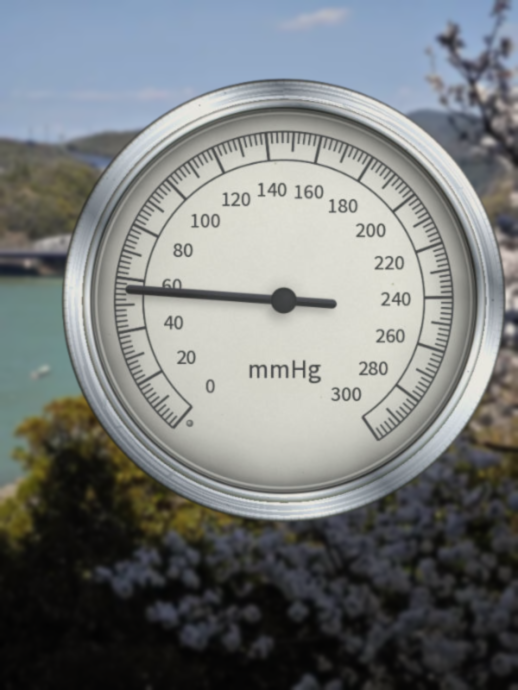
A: mmHg 56
